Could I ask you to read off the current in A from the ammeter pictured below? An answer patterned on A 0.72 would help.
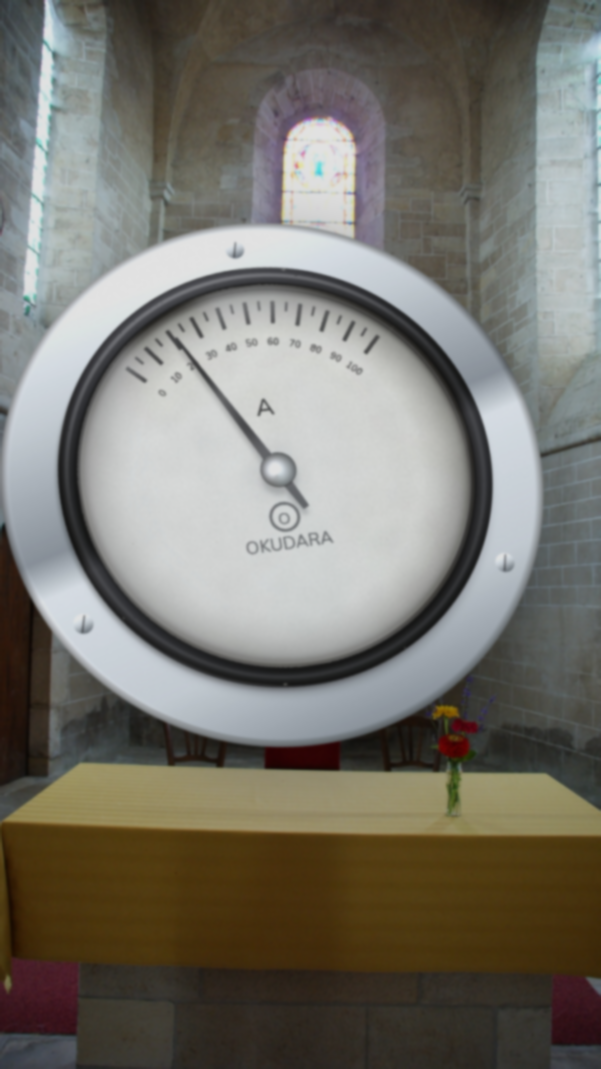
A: A 20
